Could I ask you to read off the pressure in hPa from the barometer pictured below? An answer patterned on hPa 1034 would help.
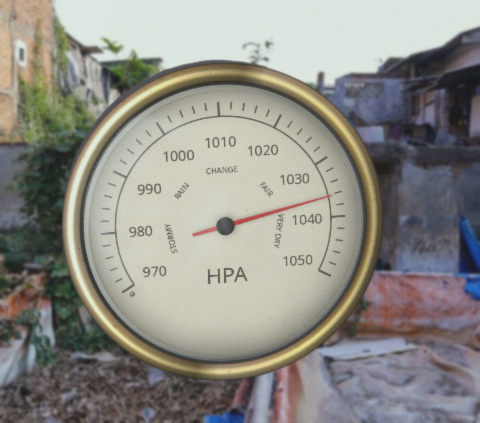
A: hPa 1036
